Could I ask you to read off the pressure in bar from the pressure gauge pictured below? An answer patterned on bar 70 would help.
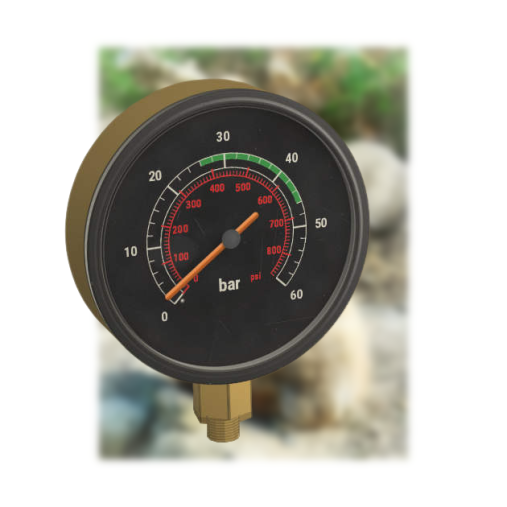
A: bar 2
